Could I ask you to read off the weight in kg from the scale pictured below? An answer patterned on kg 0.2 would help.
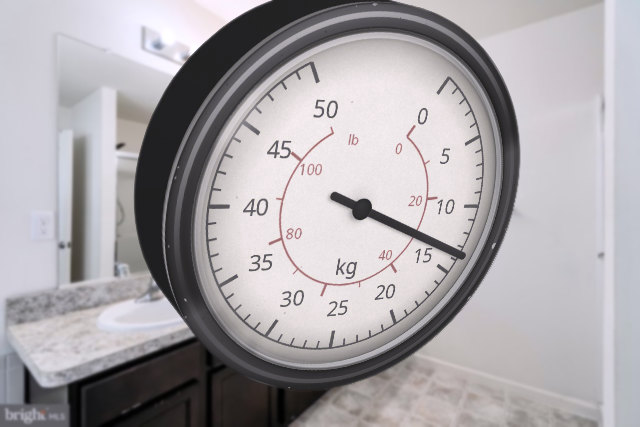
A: kg 13.5
